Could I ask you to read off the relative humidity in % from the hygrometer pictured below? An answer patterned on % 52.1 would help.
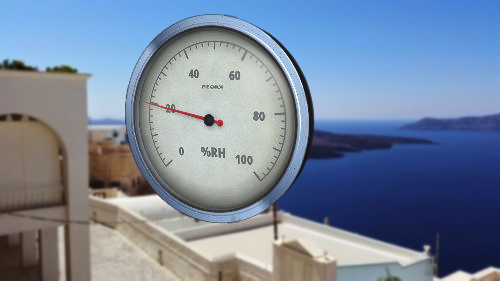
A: % 20
